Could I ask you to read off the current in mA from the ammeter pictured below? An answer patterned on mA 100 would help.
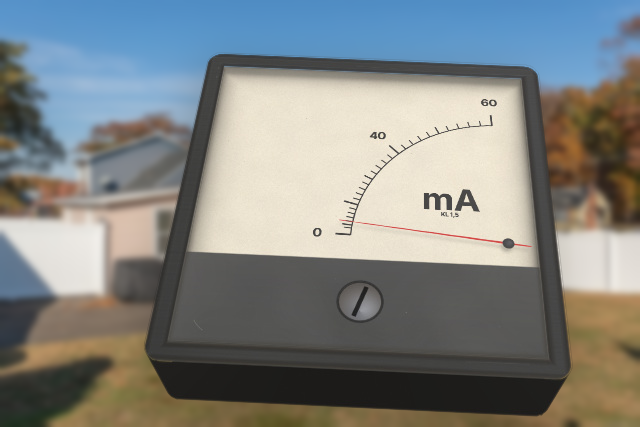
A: mA 10
